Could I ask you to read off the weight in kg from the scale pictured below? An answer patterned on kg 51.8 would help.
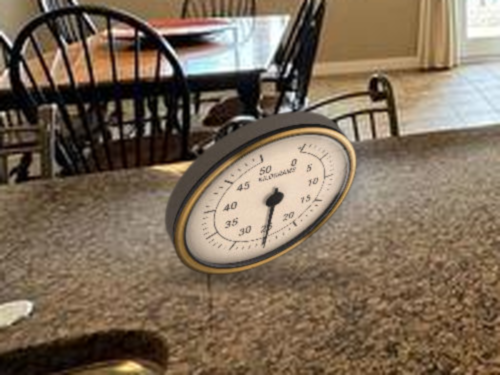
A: kg 25
